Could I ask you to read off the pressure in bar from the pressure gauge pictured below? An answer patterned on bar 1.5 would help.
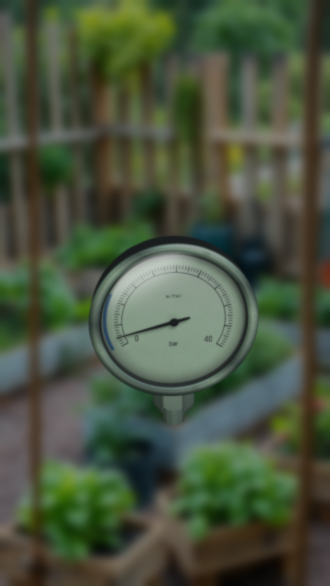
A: bar 2
